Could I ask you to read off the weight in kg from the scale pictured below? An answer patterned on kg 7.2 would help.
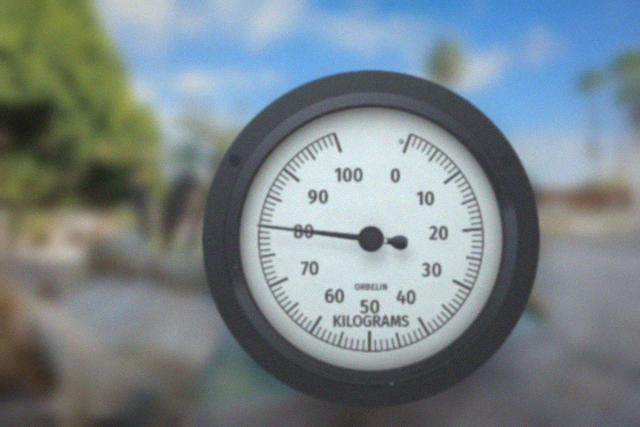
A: kg 80
